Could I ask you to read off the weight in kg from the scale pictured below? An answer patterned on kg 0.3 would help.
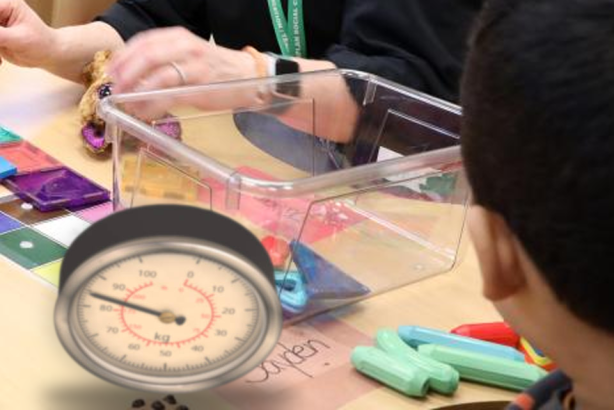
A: kg 85
